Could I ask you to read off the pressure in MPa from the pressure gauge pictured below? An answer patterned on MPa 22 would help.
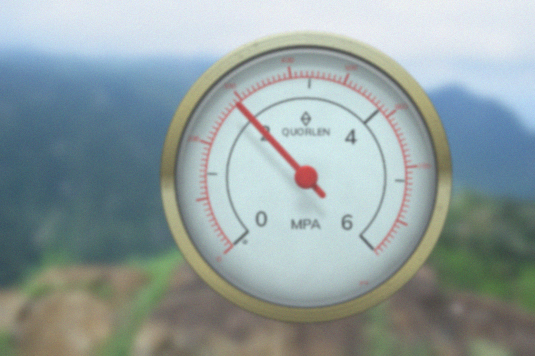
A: MPa 2
